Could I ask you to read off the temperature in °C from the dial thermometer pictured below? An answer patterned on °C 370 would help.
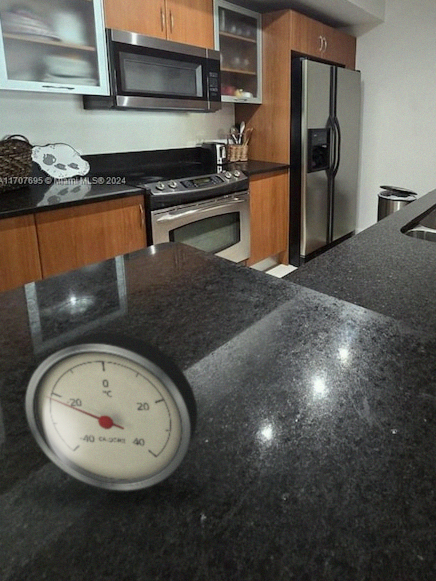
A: °C -20
